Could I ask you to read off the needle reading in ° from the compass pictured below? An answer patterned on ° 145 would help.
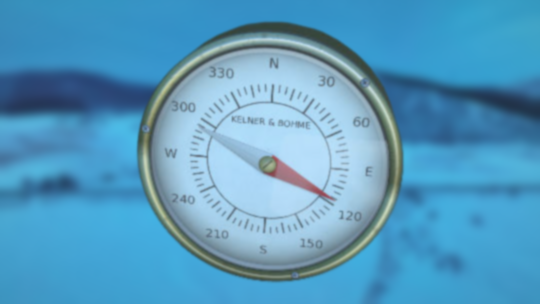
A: ° 115
